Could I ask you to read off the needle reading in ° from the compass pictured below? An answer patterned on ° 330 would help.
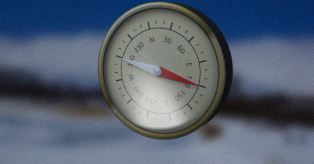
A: ° 120
